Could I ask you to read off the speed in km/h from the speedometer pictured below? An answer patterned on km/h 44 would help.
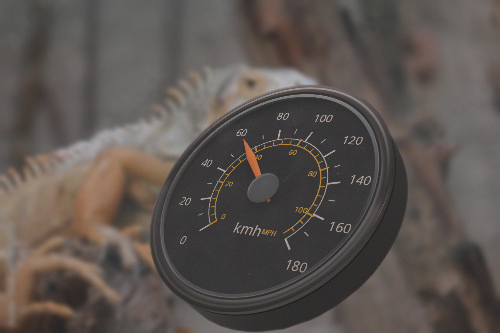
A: km/h 60
